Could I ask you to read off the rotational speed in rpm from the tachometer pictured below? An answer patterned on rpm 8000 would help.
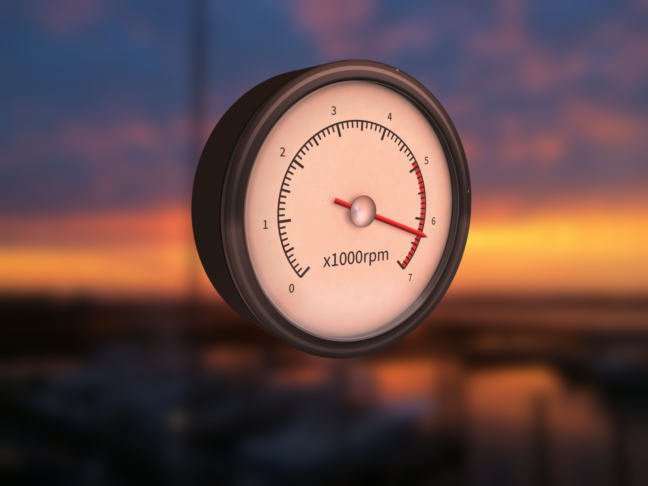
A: rpm 6300
